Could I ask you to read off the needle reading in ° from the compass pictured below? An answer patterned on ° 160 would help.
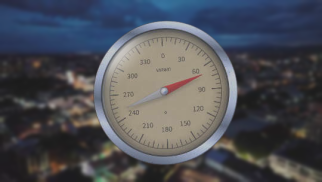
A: ° 70
